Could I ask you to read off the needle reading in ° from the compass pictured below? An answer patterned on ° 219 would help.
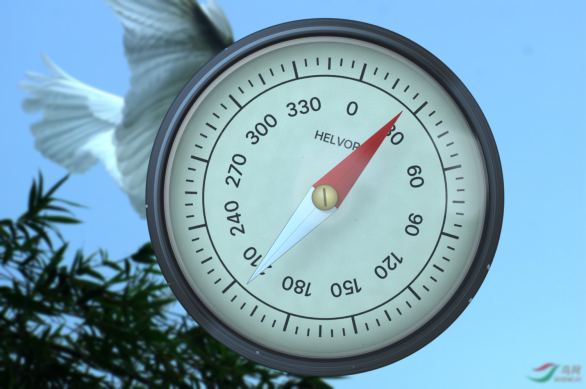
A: ° 25
